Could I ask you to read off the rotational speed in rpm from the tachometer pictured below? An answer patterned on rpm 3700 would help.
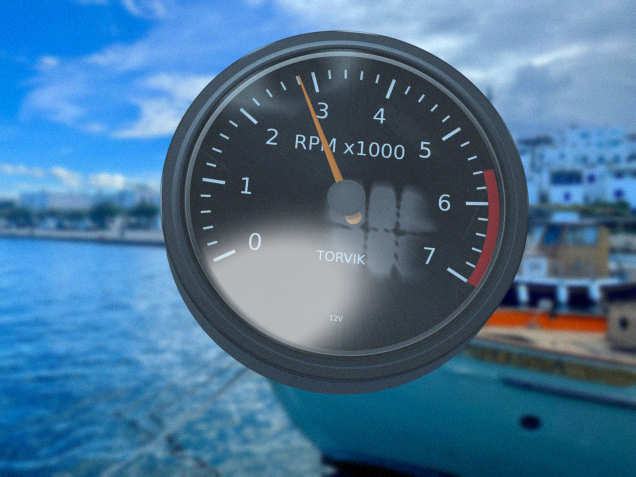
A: rpm 2800
